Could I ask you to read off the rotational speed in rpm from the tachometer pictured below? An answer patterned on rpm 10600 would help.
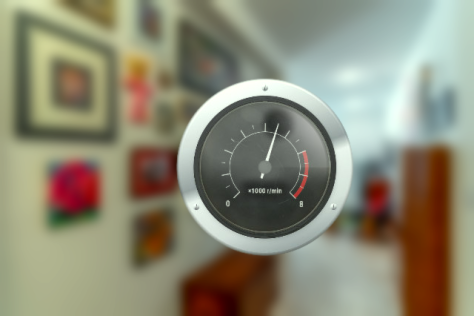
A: rpm 4500
